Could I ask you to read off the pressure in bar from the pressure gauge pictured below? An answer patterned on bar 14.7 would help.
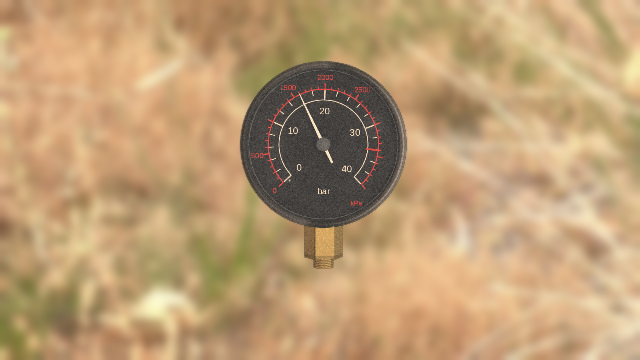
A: bar 16
